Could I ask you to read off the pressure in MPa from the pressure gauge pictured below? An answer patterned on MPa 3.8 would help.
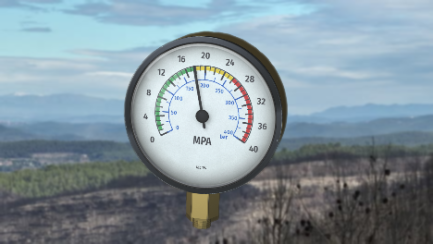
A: MPa 18
